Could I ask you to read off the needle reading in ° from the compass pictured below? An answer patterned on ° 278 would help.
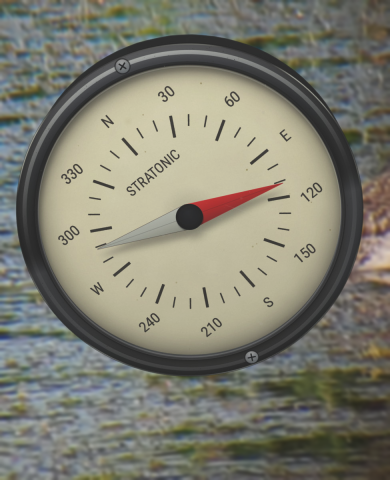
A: ° 110
